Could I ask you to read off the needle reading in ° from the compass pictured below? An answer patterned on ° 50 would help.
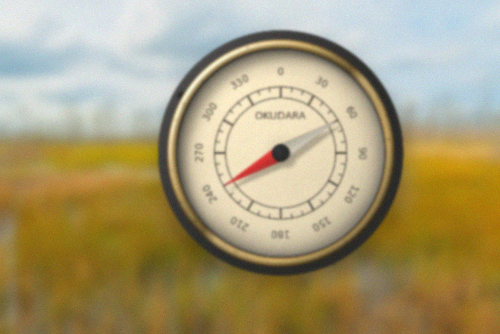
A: ° 240
